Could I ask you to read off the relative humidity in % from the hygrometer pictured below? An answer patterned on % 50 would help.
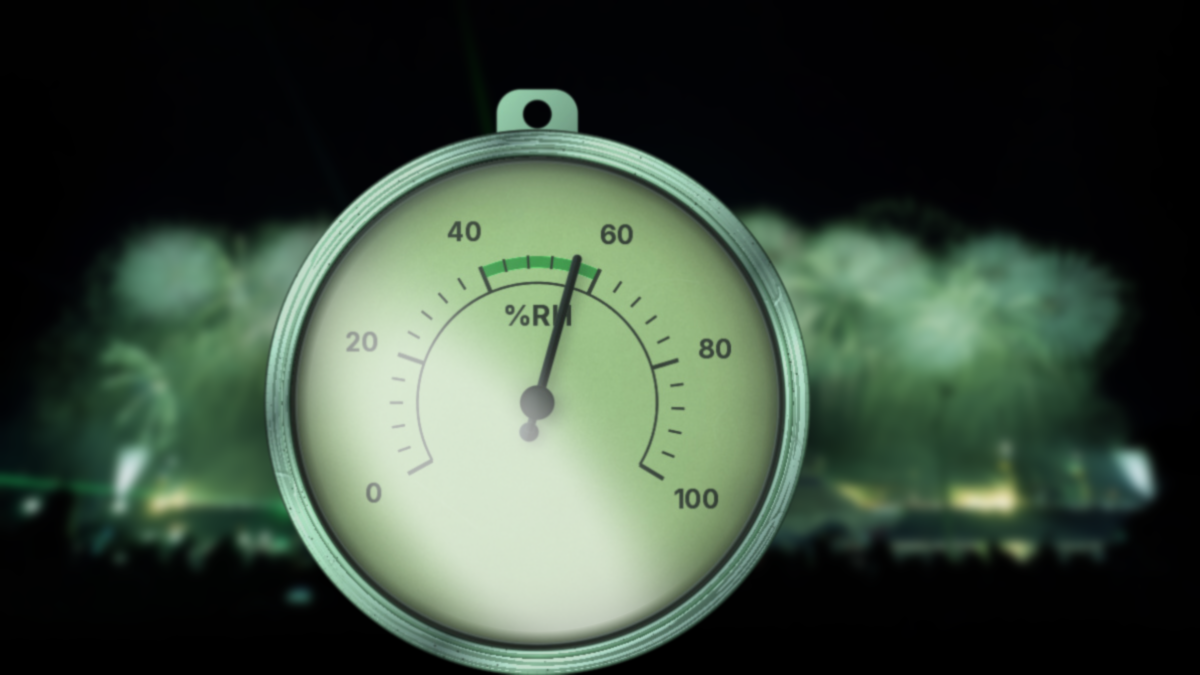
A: % 56
